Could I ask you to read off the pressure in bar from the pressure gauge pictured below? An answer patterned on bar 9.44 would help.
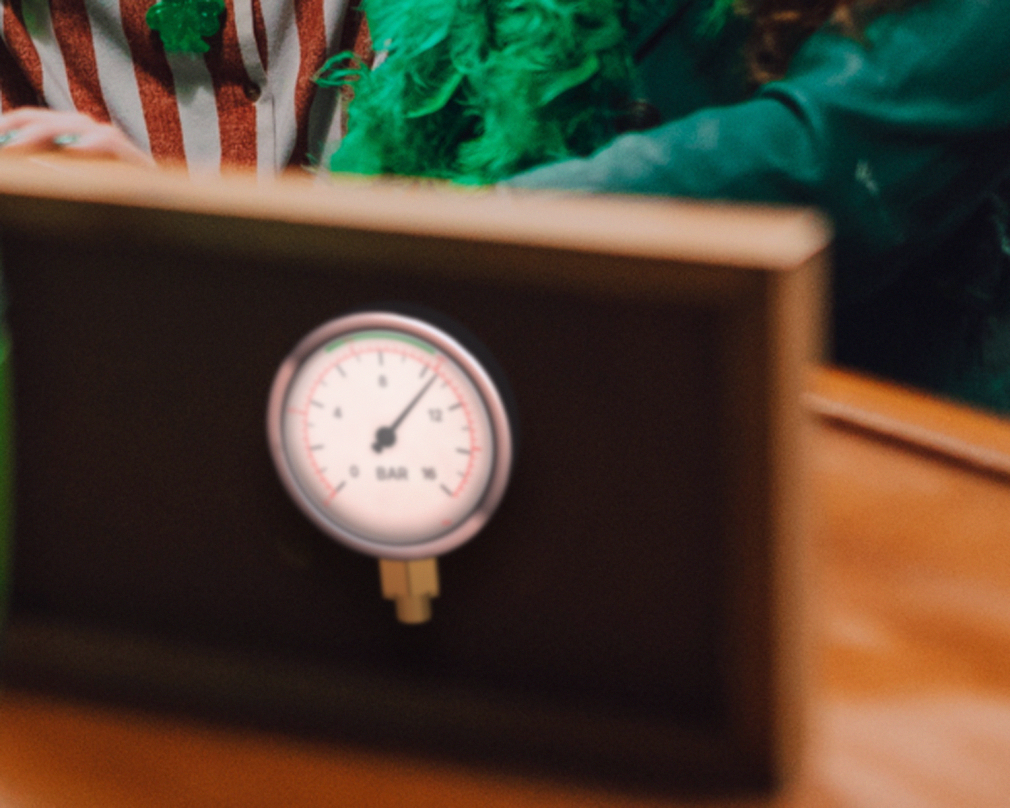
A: bar 10.5
